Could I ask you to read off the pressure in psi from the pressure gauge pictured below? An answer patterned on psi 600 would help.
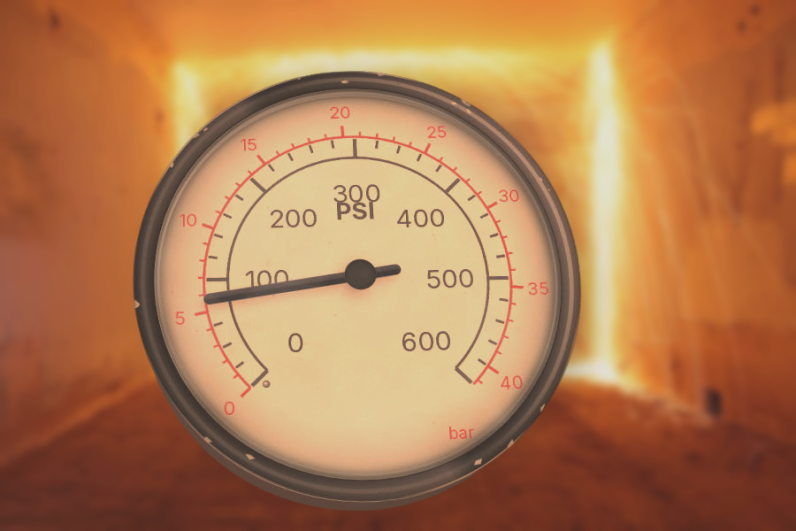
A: psi 80
